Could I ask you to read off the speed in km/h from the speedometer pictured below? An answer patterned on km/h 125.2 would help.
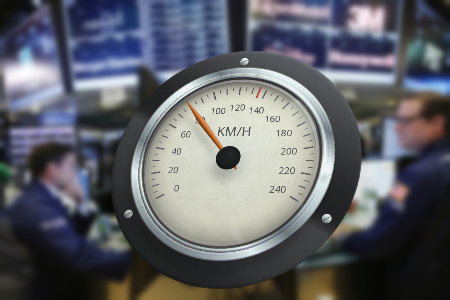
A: km/h 80
